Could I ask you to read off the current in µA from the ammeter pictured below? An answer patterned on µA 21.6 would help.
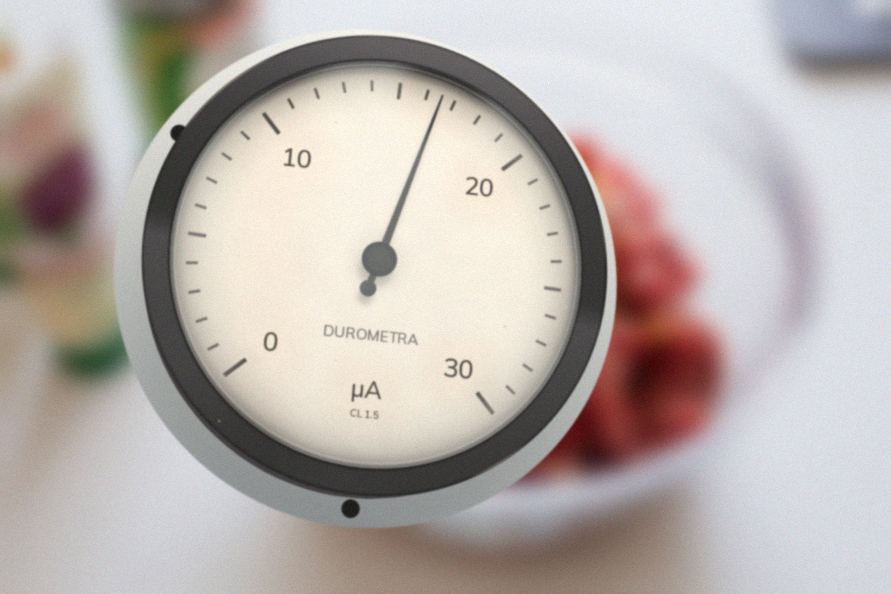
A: µA 16.5
